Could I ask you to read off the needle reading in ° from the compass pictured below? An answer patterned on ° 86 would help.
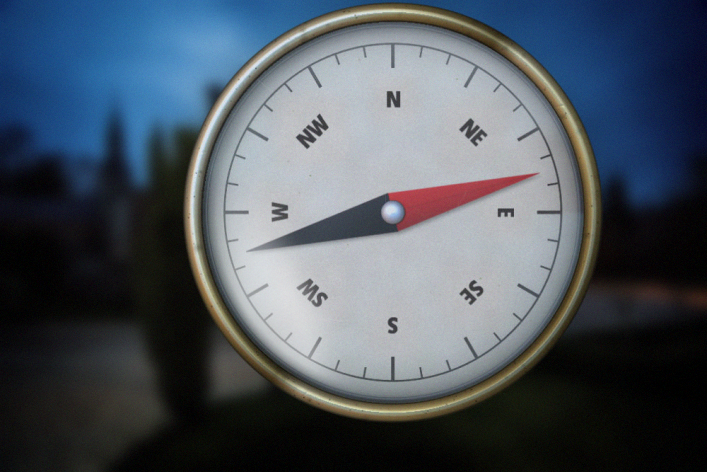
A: ° 75
